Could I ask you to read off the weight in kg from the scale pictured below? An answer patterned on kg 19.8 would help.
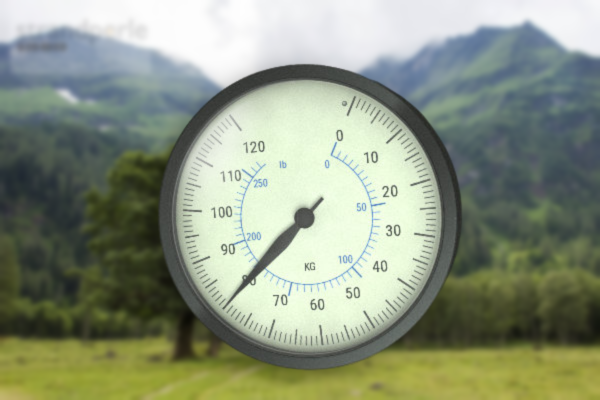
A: kg 80
